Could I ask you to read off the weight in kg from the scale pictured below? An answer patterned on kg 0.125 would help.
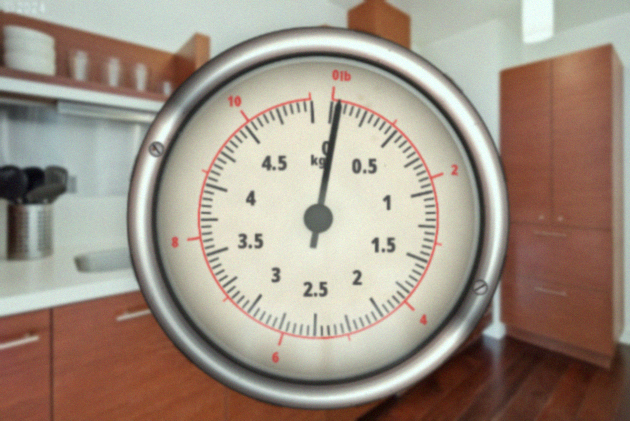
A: kg 0.05
